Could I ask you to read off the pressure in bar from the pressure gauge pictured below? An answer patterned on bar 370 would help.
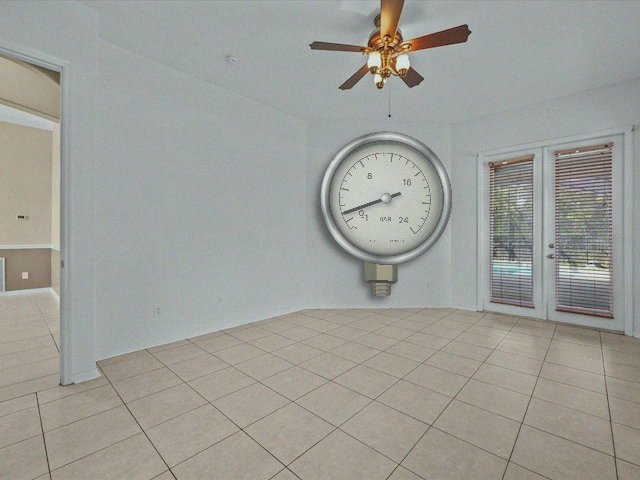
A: bar 1
